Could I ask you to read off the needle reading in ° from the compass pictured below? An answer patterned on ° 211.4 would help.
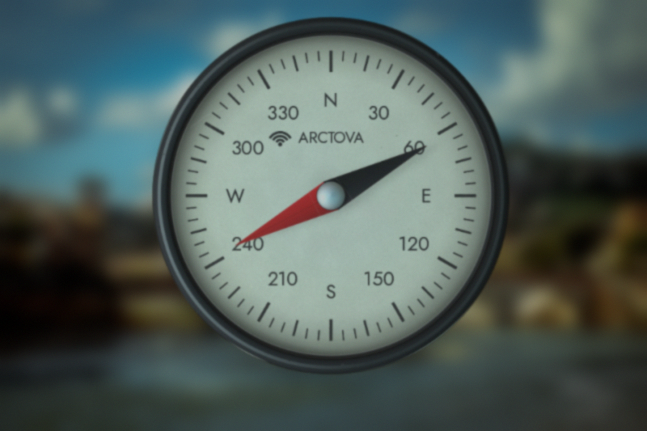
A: ° 242.5
